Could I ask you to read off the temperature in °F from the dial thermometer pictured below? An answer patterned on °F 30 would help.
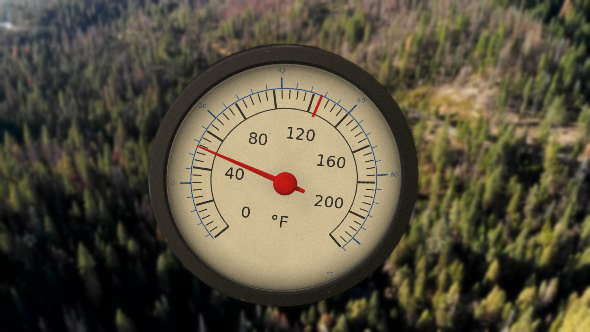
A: °F 52
